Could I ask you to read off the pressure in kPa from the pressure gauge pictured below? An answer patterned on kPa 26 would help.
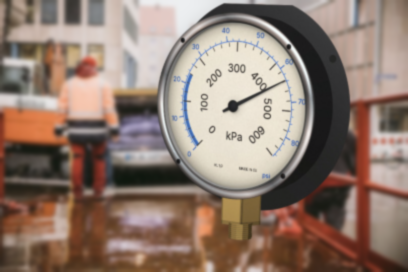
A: kPa 440
